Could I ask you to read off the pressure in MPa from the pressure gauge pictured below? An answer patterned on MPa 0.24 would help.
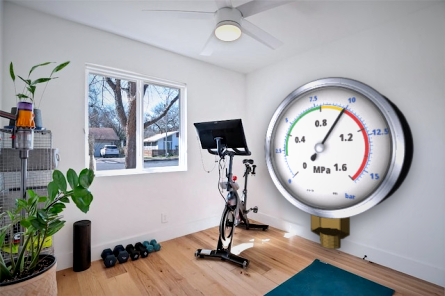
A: MPa 1
